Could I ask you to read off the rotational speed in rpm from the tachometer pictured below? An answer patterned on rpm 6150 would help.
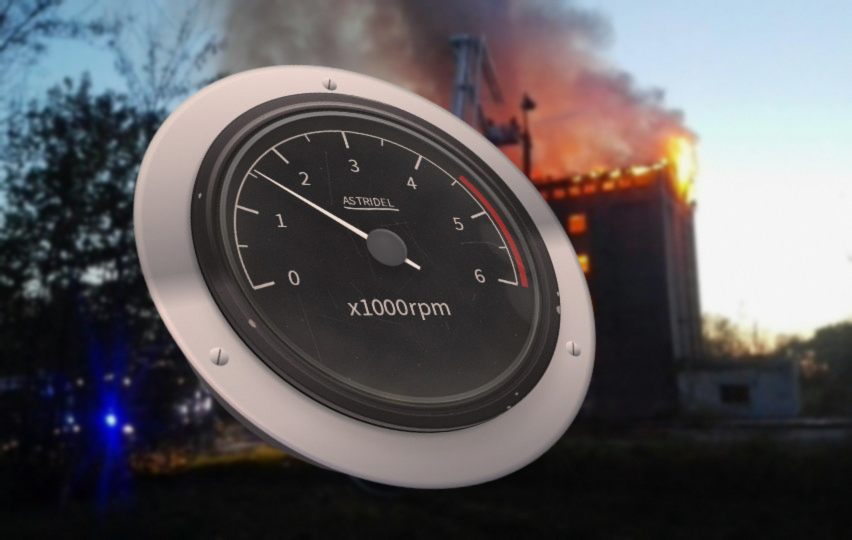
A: rpm 1500
